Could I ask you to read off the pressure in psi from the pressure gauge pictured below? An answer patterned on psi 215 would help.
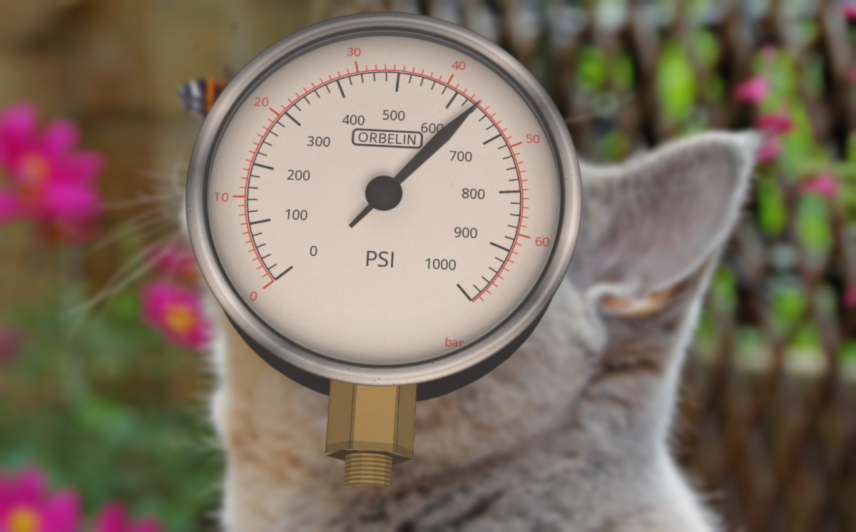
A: psi 640
